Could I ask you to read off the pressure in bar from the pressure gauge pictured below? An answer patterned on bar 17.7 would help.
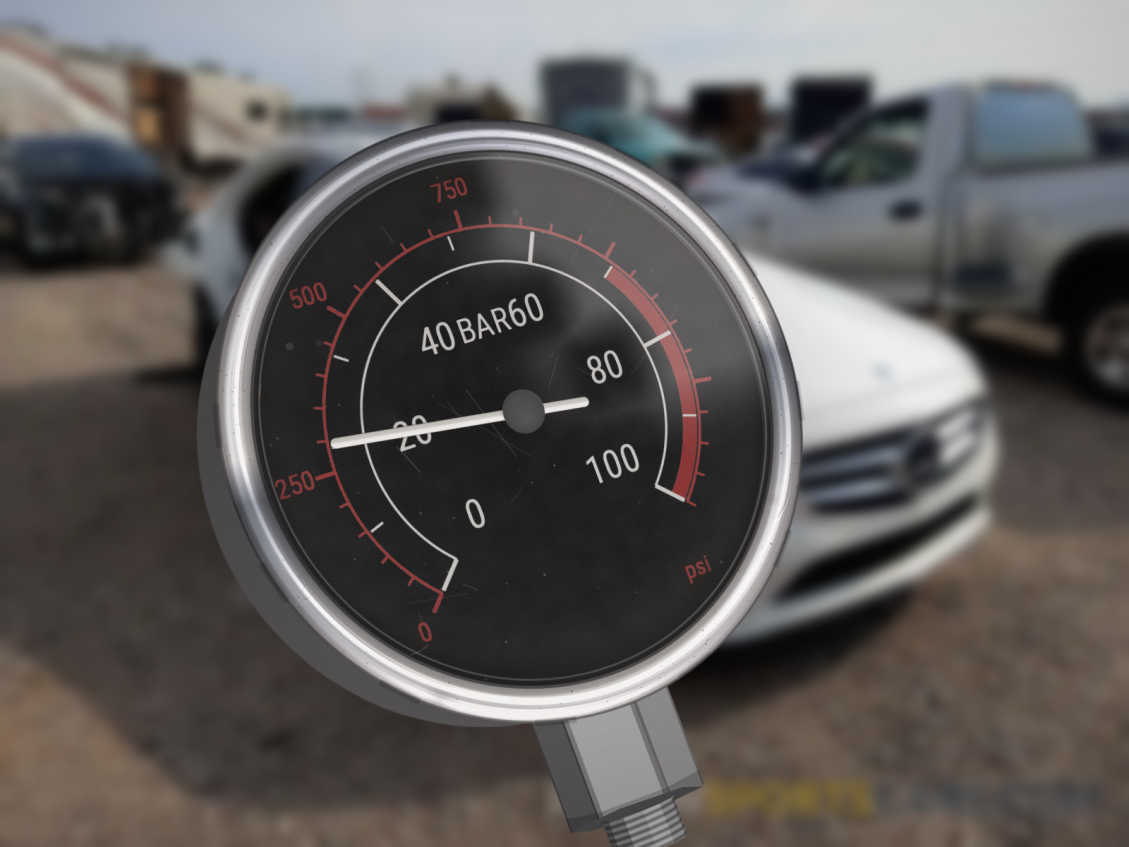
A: bar 20
